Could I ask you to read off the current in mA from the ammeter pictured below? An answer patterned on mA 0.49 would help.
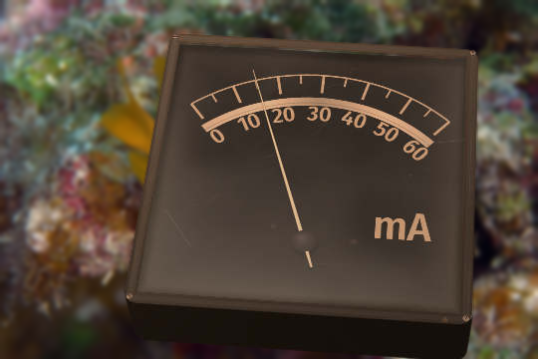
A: mA 15
